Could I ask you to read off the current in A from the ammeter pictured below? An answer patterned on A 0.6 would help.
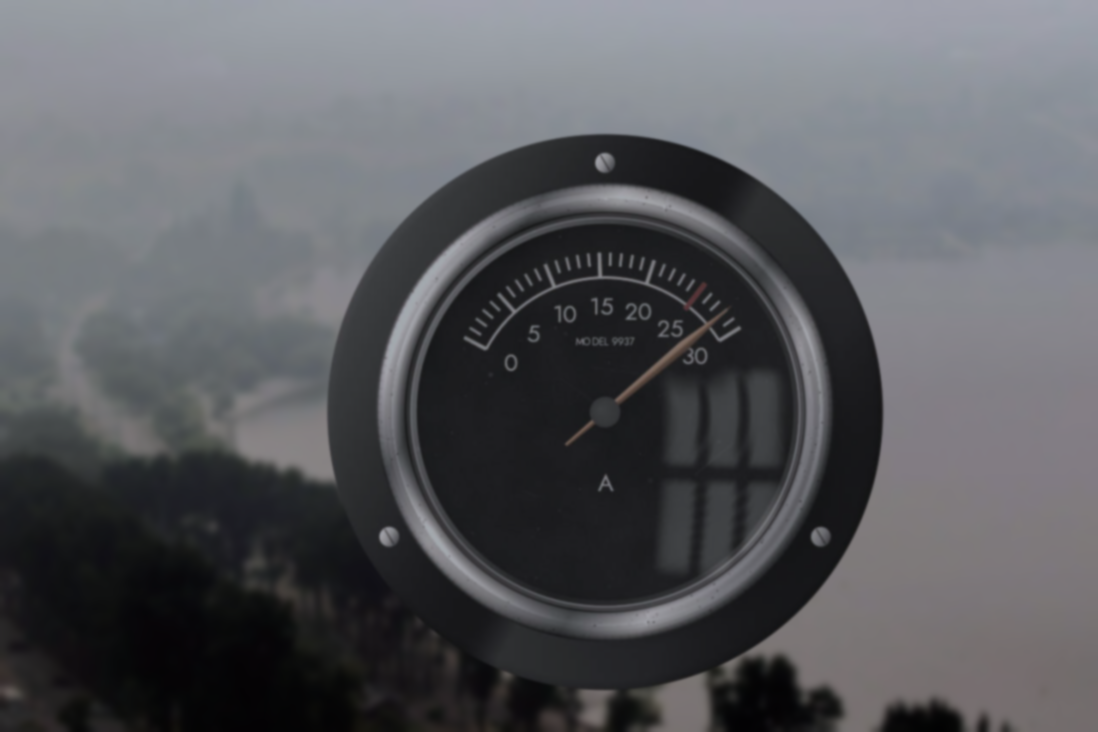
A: A 28
